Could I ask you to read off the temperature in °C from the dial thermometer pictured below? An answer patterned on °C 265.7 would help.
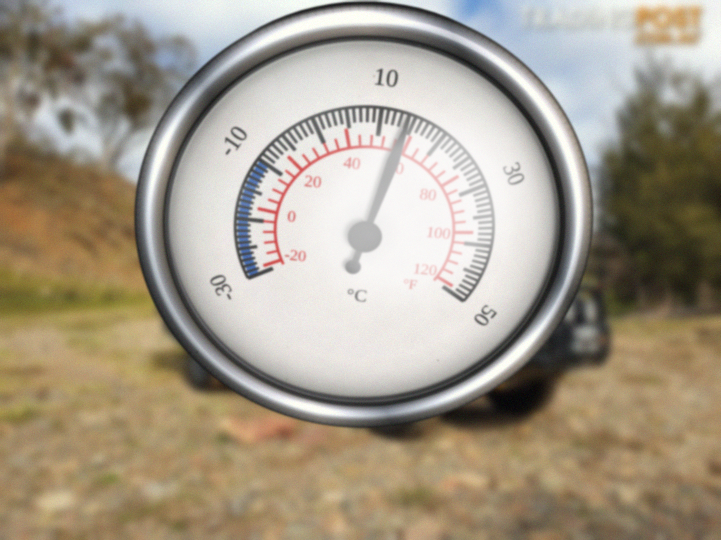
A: °C 14
